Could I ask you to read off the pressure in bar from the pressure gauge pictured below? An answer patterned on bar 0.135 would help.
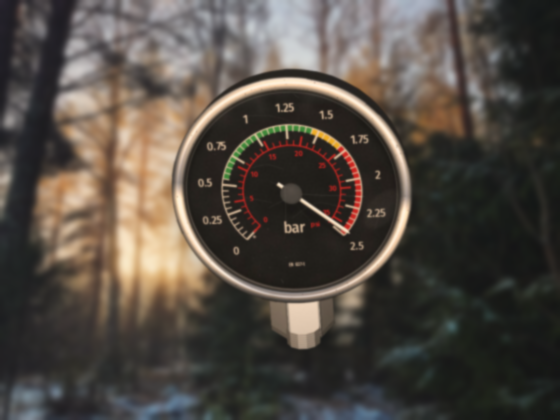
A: bar 2.45
